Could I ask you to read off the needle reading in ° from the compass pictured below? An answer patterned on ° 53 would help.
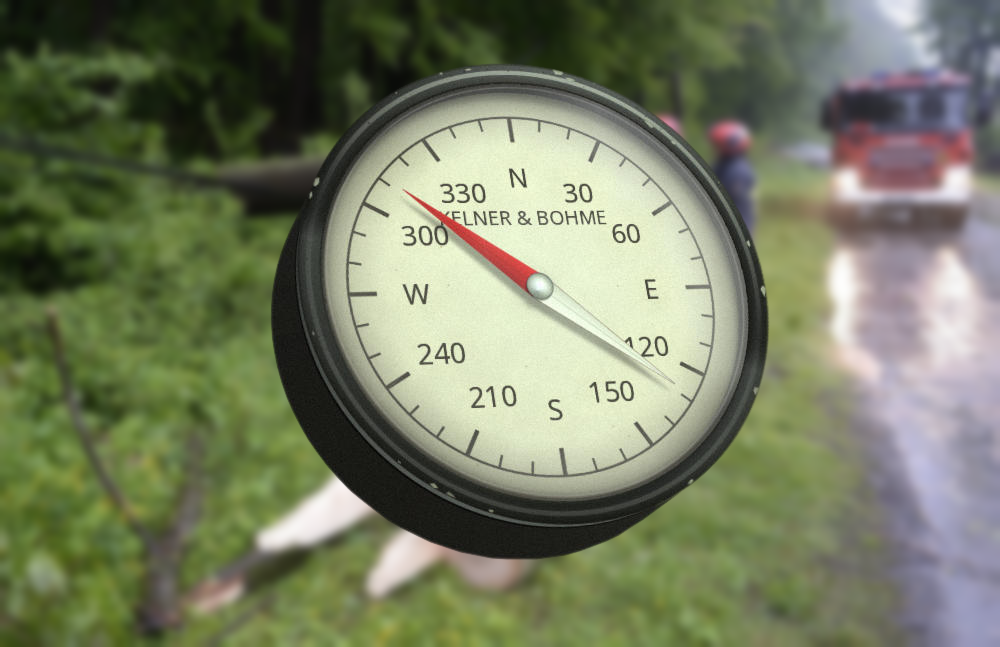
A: ° 310
